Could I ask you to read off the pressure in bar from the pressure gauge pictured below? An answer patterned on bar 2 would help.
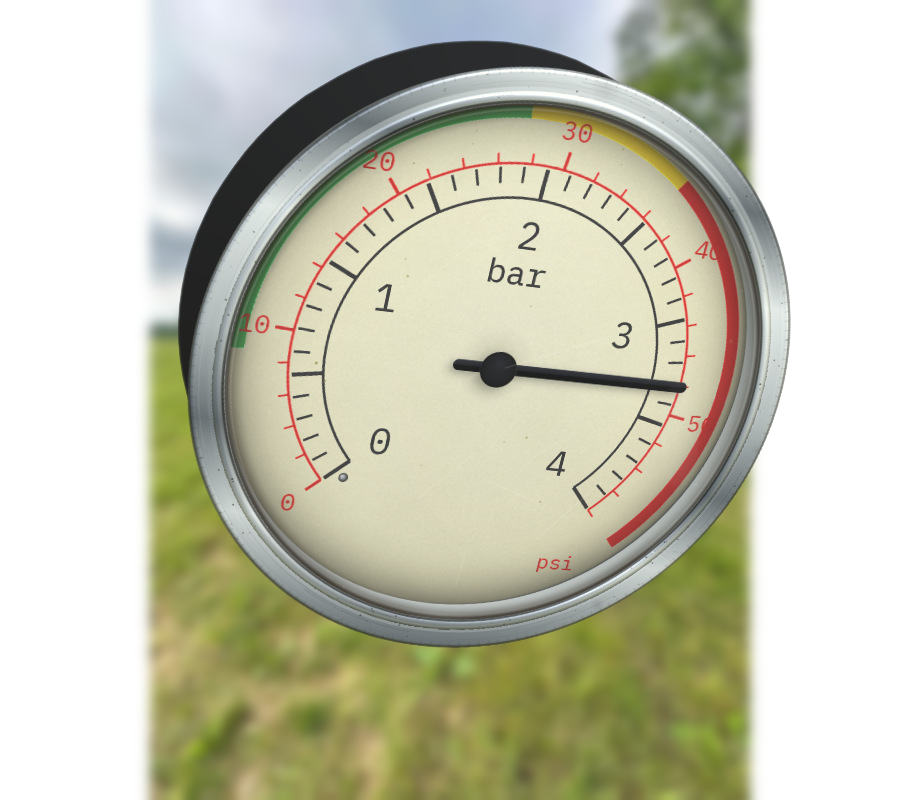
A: bar 3.3
